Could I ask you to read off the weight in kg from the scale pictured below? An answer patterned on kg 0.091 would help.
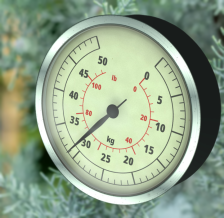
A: kg 31
